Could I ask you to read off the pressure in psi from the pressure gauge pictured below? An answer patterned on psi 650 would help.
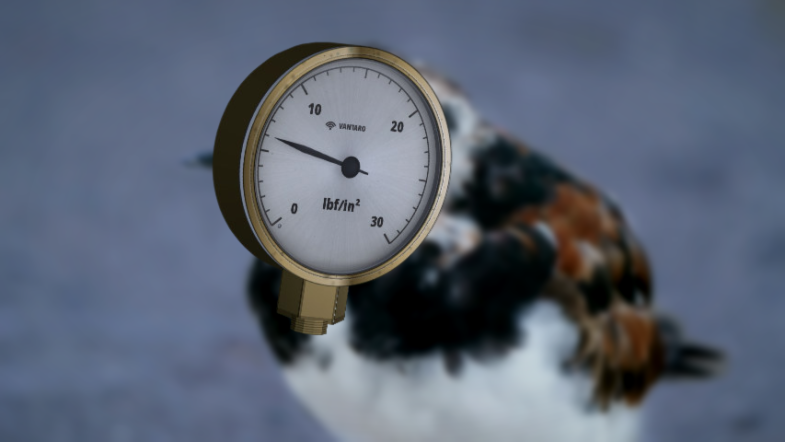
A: psi 6
